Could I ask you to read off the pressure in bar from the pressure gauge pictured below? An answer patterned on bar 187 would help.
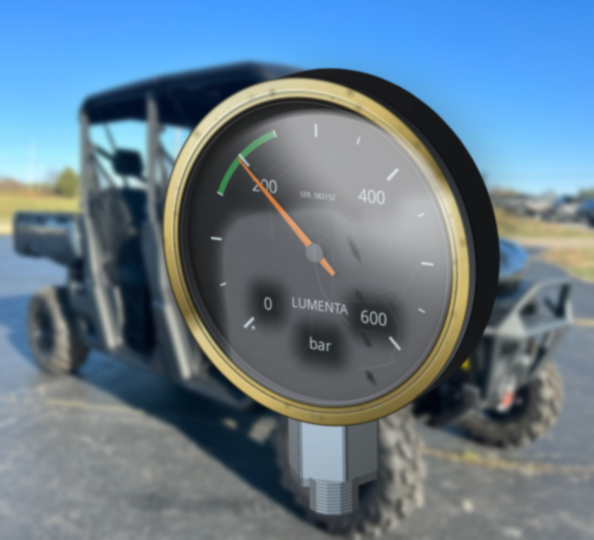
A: bar 200
